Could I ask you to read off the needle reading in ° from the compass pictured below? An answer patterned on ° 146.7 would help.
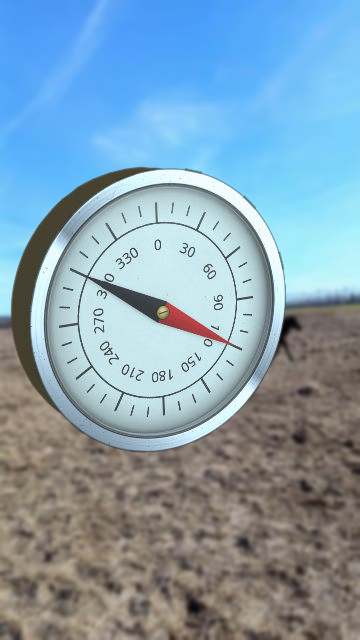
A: ° 120
